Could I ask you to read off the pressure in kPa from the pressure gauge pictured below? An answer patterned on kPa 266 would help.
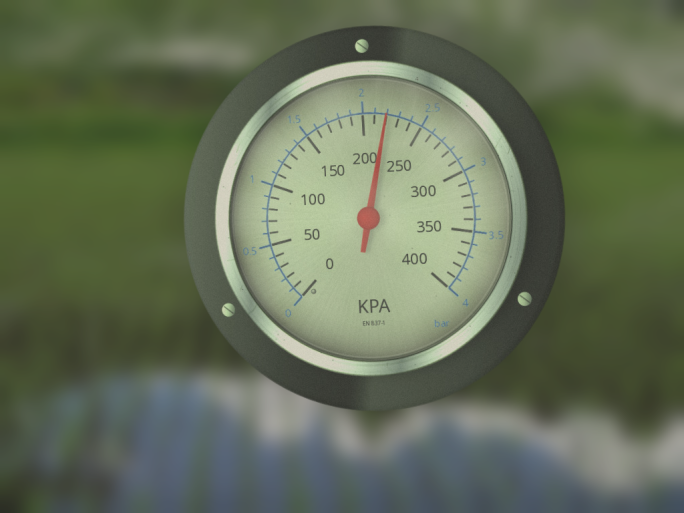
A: kPa 220
